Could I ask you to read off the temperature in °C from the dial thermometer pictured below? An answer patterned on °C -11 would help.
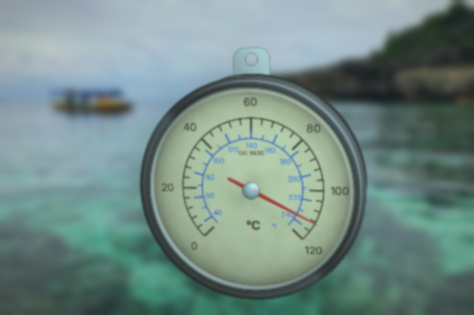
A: °C 112
